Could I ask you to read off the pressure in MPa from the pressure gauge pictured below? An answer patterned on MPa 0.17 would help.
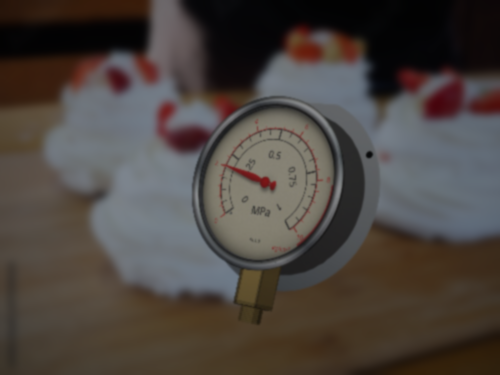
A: MPa 0.2
